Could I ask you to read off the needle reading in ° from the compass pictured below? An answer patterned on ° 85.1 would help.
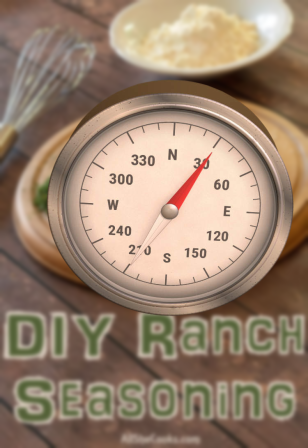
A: ° 30
